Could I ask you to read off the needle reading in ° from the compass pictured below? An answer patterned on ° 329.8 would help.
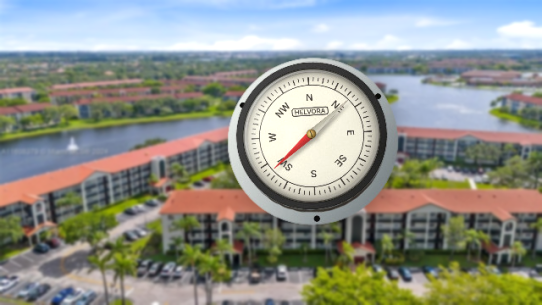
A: ° 230
